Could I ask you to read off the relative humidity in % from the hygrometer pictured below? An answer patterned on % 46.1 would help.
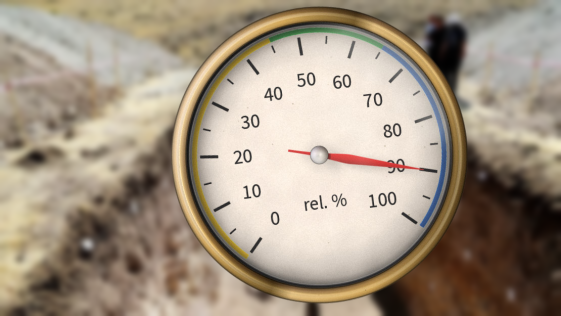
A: % 90
